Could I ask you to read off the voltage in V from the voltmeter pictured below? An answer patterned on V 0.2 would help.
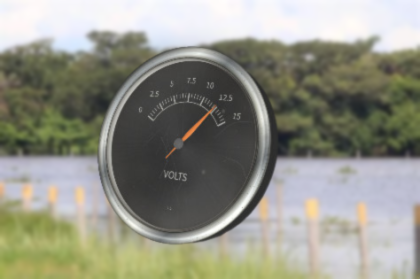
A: V 12.5
